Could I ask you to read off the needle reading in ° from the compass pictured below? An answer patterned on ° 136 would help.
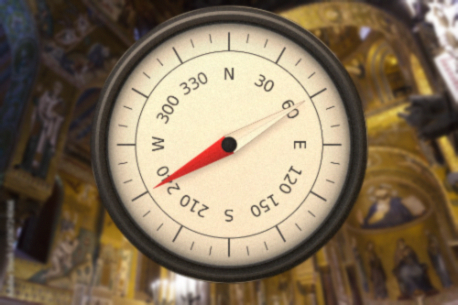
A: ° 240
